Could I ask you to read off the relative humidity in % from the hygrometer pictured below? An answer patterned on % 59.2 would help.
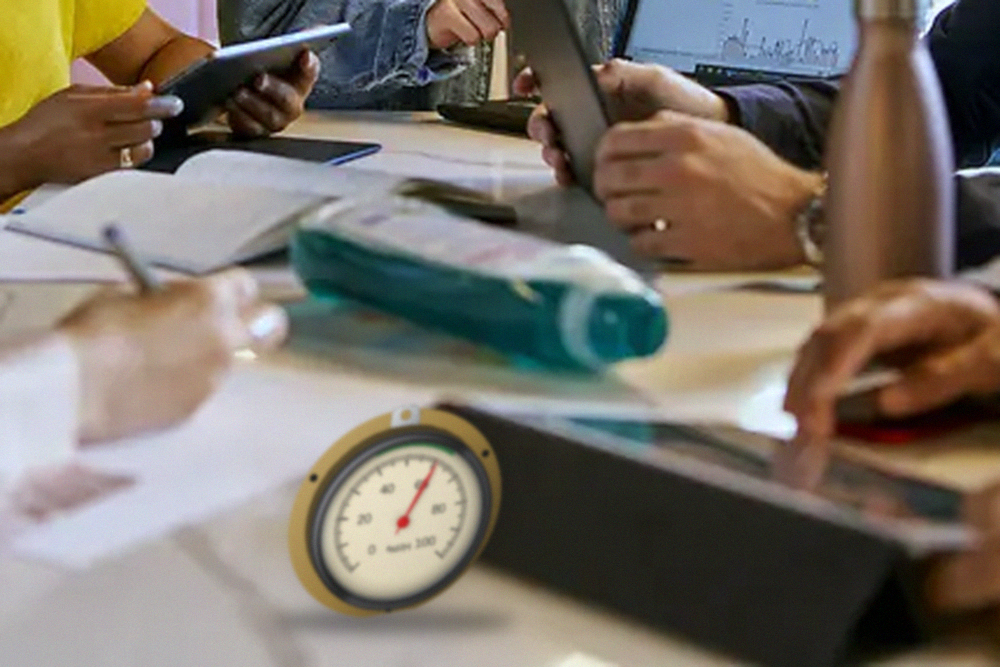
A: % 60
